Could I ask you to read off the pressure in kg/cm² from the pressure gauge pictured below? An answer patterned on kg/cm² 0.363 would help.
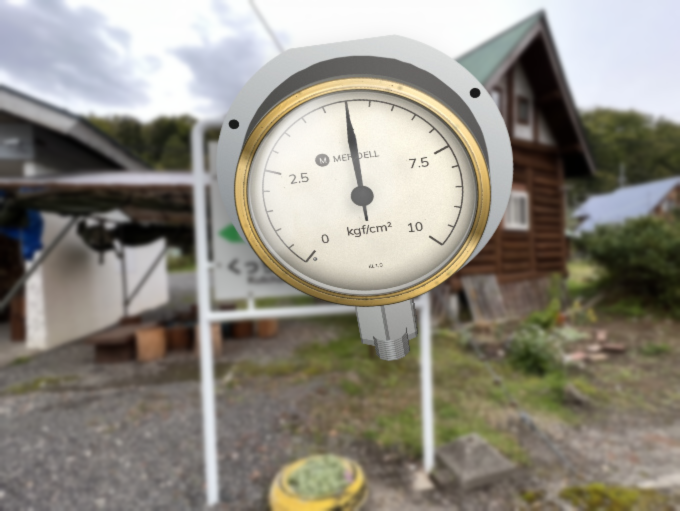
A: kg/cm² 5
